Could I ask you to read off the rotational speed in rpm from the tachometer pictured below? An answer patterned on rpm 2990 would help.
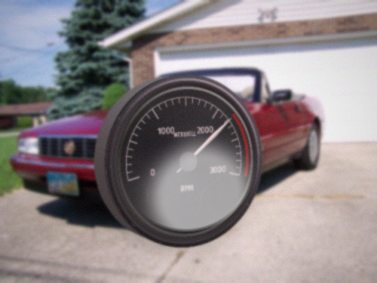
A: rpm 2200
